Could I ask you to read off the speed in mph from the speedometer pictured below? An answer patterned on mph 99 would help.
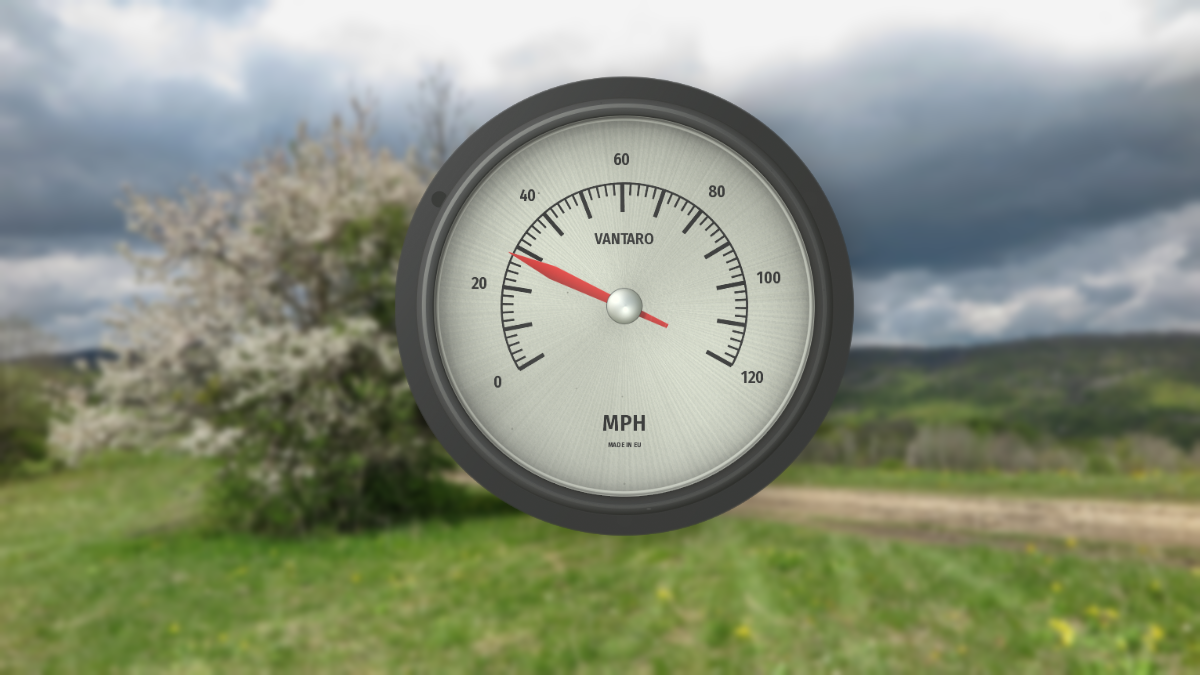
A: mph 28
